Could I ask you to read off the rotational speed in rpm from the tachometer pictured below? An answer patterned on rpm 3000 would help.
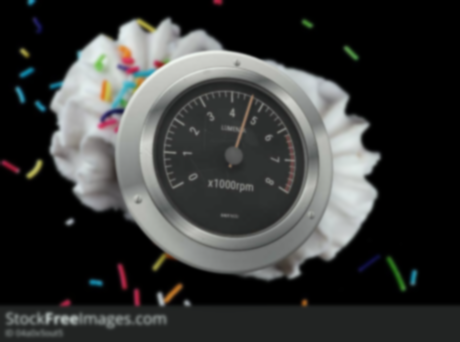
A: rpm 4600
